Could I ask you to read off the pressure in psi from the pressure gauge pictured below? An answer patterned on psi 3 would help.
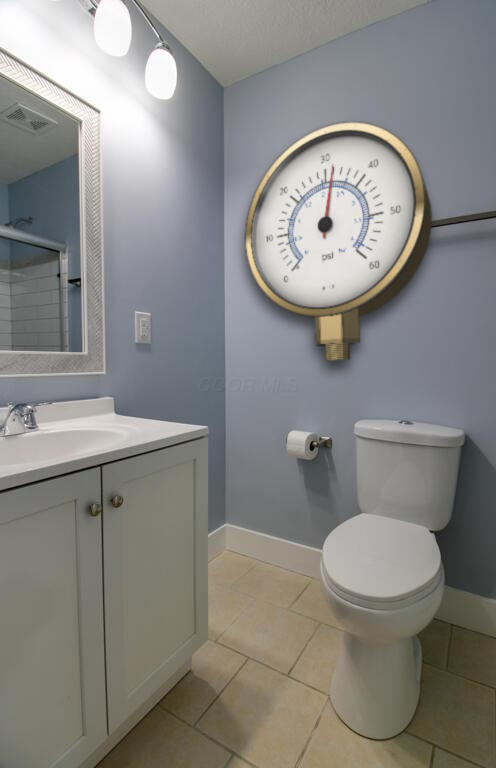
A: psi 32
